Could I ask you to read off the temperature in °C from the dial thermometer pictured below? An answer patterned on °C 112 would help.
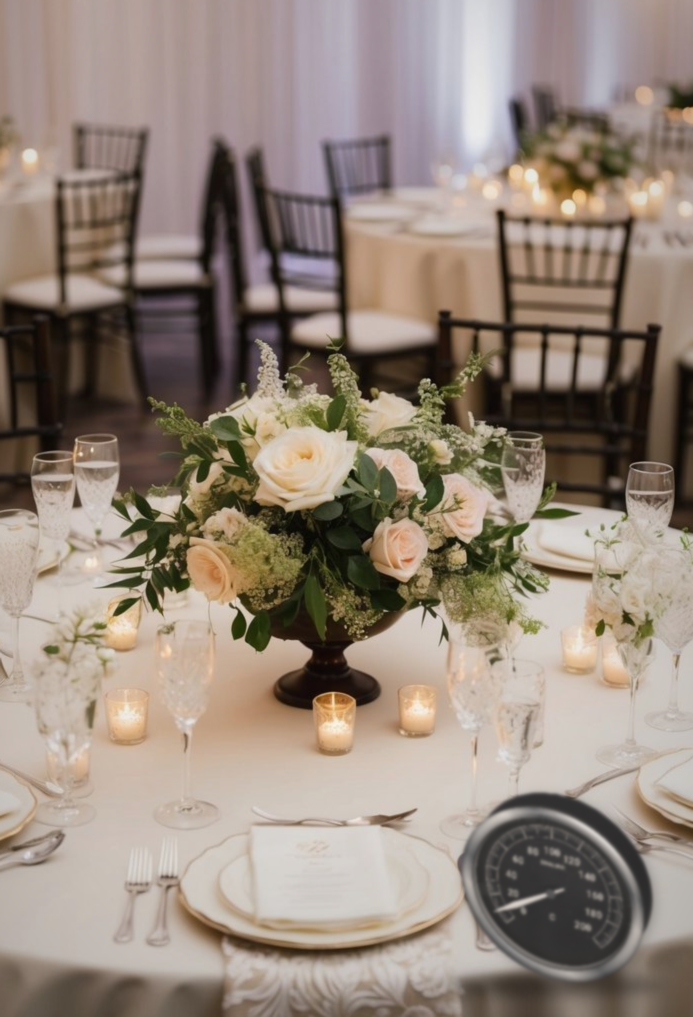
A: °C 10
